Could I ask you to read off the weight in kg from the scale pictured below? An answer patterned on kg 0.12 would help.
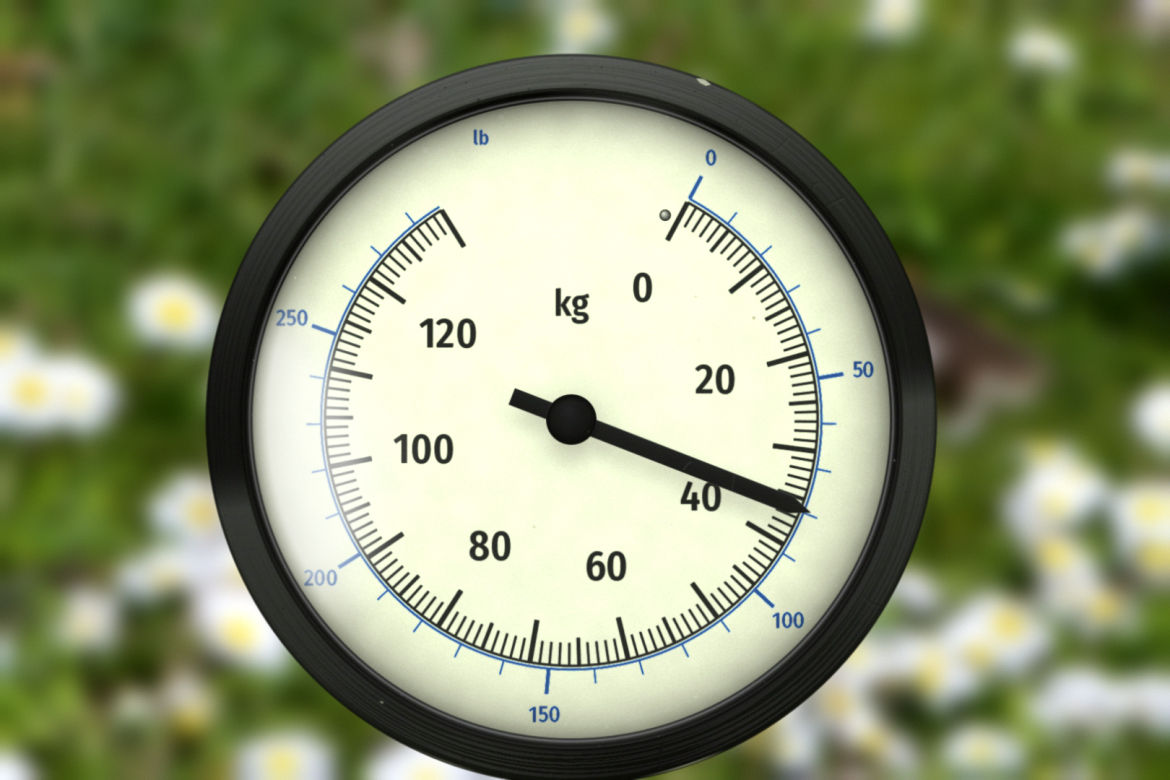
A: kg 36
